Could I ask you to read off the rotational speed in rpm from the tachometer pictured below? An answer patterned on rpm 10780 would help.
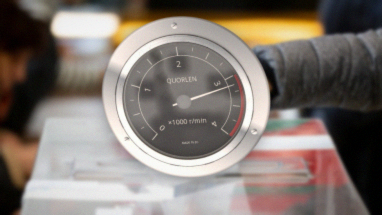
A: rpm 3125
